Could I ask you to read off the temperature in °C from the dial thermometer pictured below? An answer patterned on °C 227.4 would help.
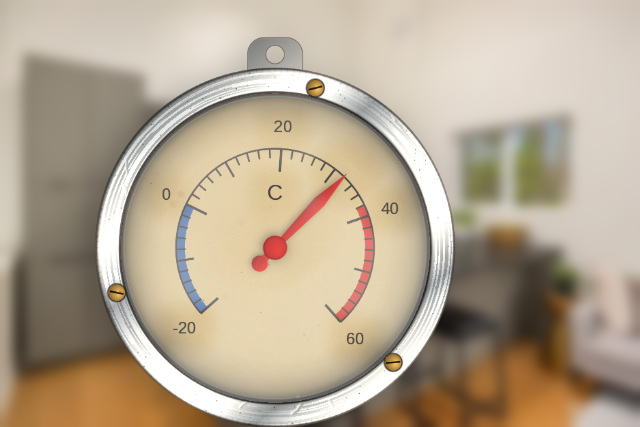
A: °C 32
